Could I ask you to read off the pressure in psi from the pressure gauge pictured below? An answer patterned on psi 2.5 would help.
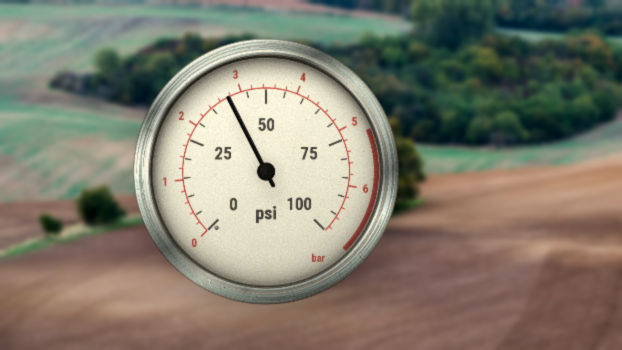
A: psi 40
